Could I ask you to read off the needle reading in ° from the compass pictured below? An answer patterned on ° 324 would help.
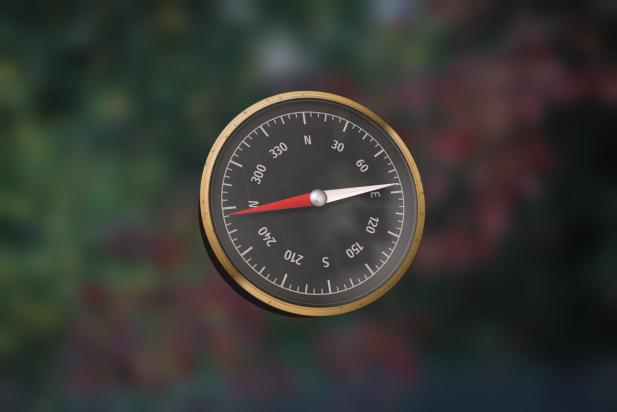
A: ° 265
